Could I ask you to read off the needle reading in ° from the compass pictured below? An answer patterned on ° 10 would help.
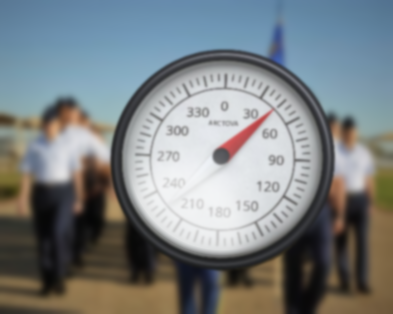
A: ° 45
